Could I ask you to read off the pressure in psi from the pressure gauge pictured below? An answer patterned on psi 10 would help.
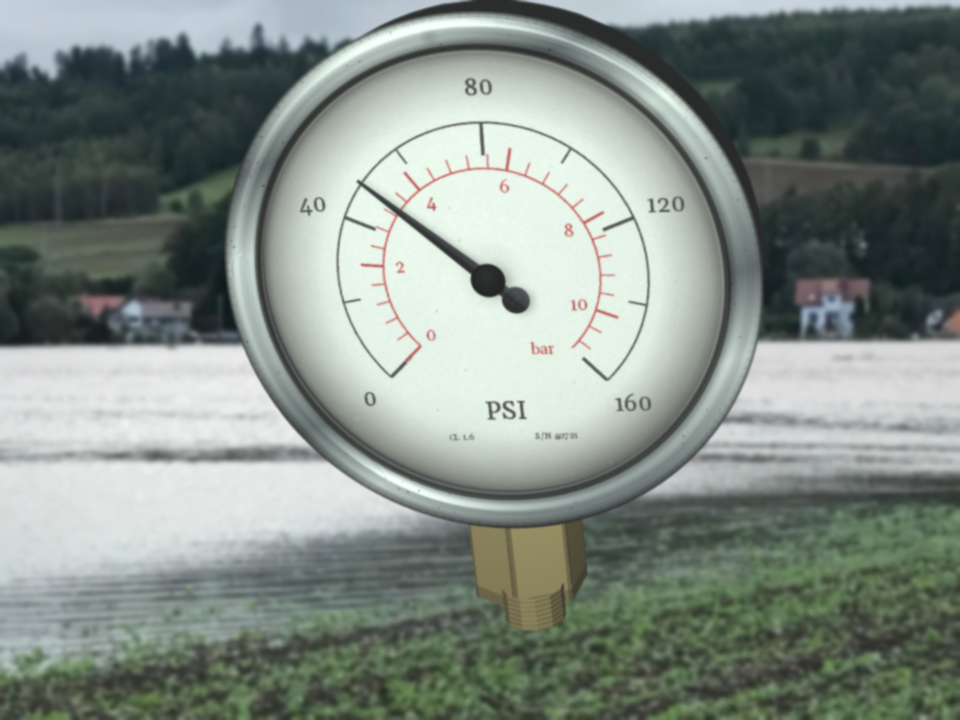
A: psi 50
